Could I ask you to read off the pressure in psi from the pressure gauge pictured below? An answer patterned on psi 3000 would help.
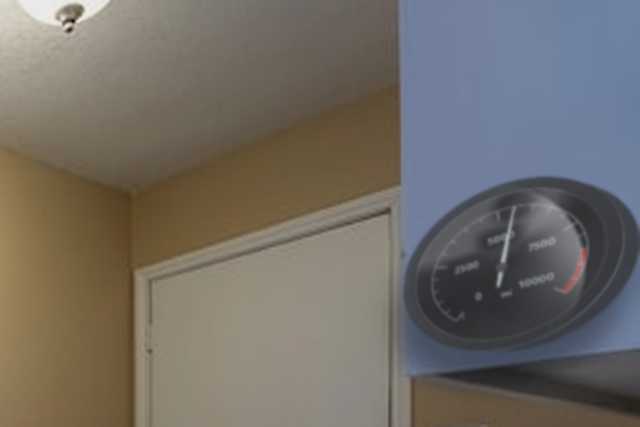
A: psi 5500
